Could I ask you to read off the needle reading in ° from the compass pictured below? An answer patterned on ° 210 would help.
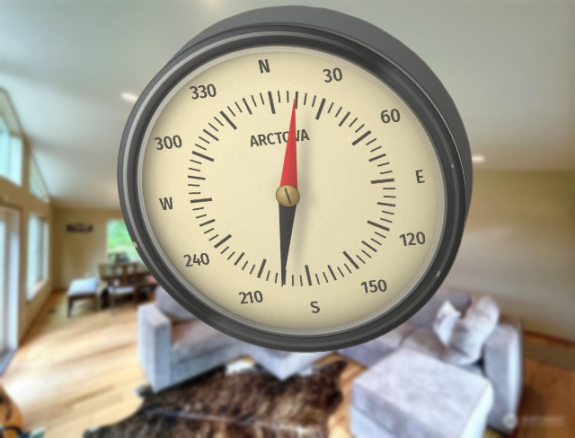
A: ° 15
